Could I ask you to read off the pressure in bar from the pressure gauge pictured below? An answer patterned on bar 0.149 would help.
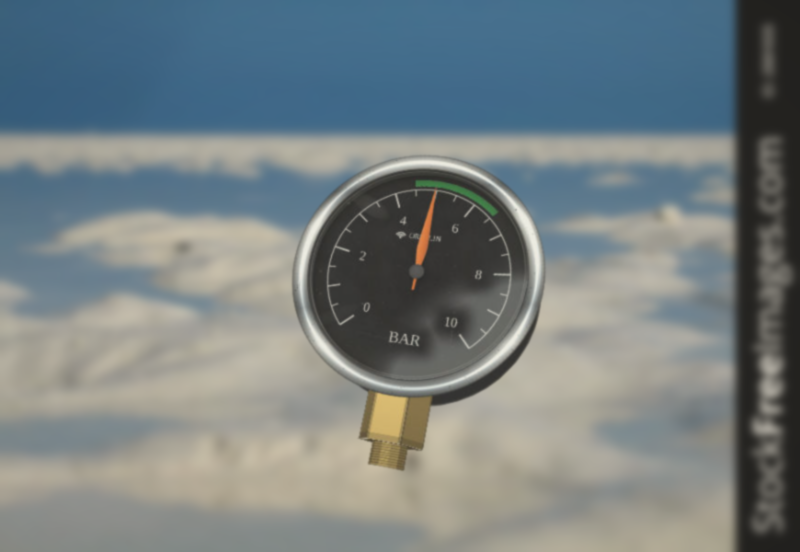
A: bar 5
